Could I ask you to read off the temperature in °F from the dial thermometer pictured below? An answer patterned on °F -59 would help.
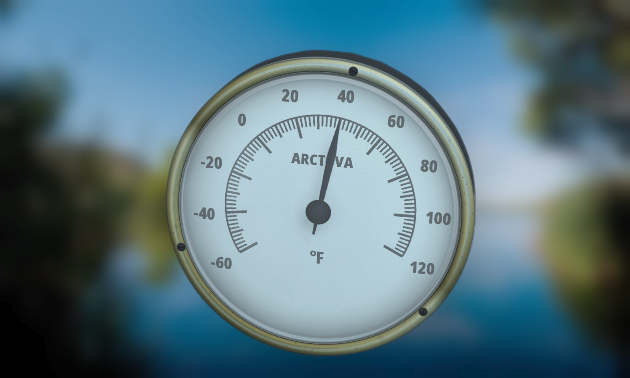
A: °F 40
